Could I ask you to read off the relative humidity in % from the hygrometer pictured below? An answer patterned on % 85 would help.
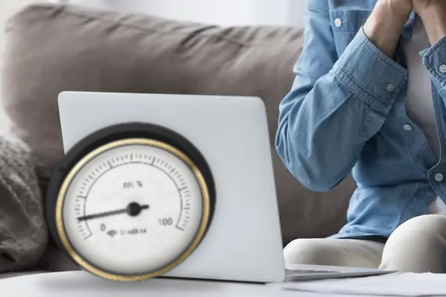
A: % 10
